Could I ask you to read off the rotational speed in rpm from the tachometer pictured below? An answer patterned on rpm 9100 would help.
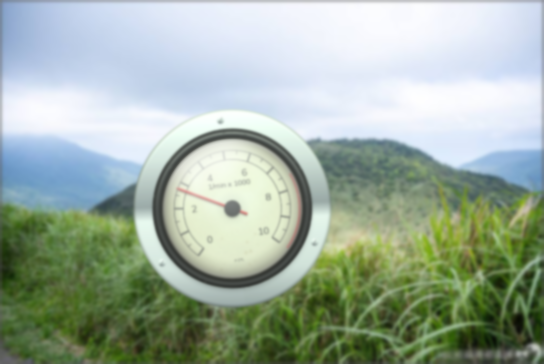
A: rpm 2750
